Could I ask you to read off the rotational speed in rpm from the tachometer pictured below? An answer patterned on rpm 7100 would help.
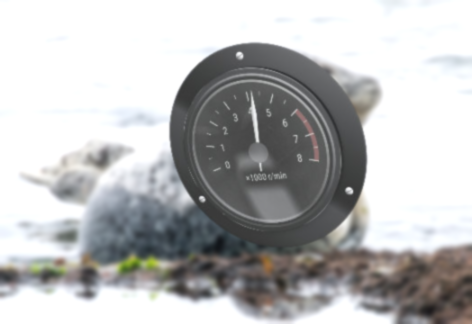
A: rpm 4250
